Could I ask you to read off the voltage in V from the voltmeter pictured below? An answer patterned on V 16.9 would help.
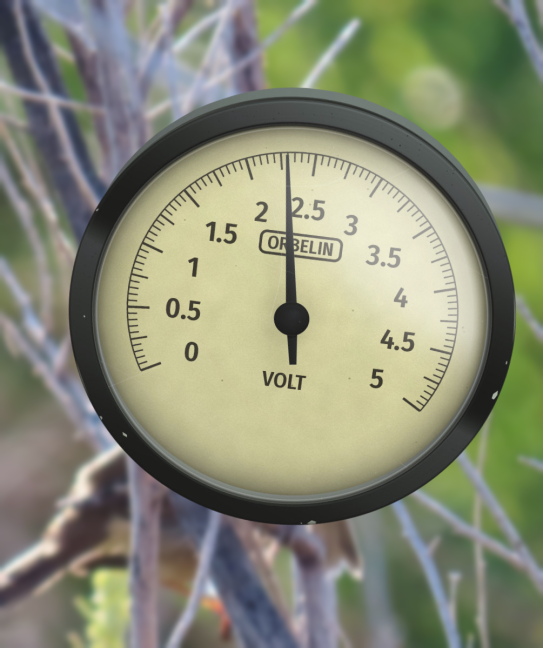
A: V 2.3
